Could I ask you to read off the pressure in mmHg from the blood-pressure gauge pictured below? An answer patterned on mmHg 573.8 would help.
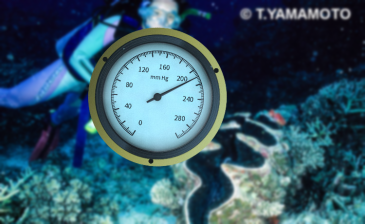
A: mmHg 210
